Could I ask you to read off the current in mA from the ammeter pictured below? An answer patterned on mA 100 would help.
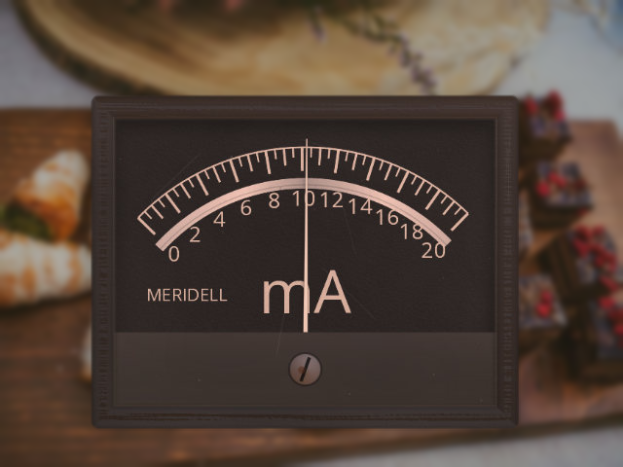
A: mA 10.25
